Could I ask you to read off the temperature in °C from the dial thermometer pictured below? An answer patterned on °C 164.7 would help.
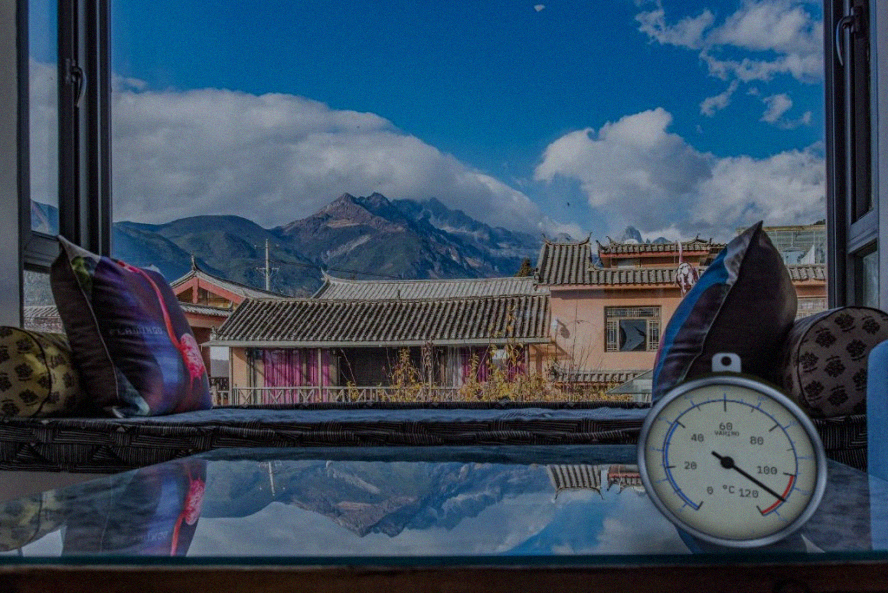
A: °C 110
